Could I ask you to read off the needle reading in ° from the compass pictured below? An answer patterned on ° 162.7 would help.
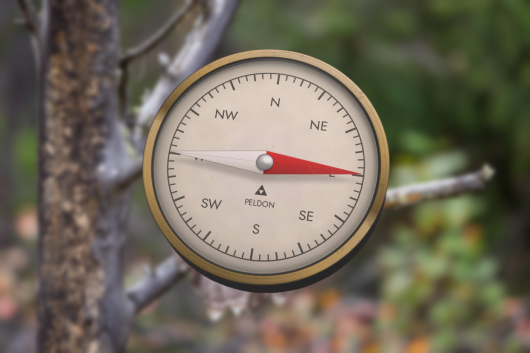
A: ° 90
